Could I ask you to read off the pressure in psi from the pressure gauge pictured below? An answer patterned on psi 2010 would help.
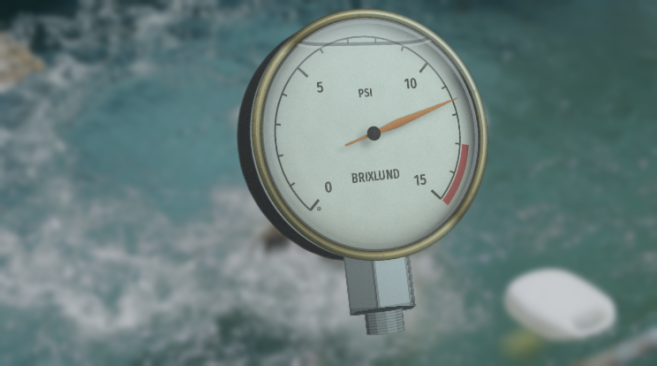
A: psi 11.5
